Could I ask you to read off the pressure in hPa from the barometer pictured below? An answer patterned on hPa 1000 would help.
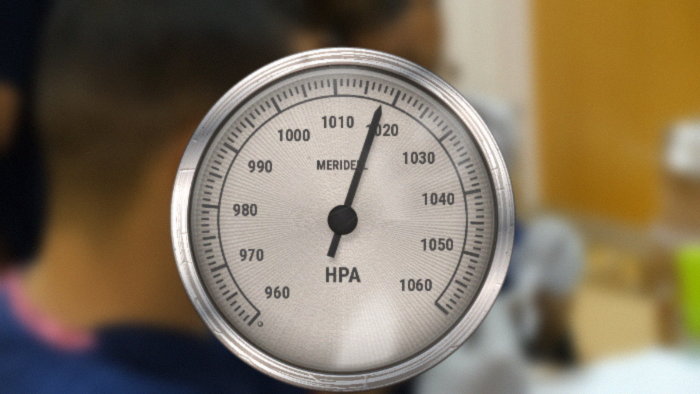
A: hPa 1018
